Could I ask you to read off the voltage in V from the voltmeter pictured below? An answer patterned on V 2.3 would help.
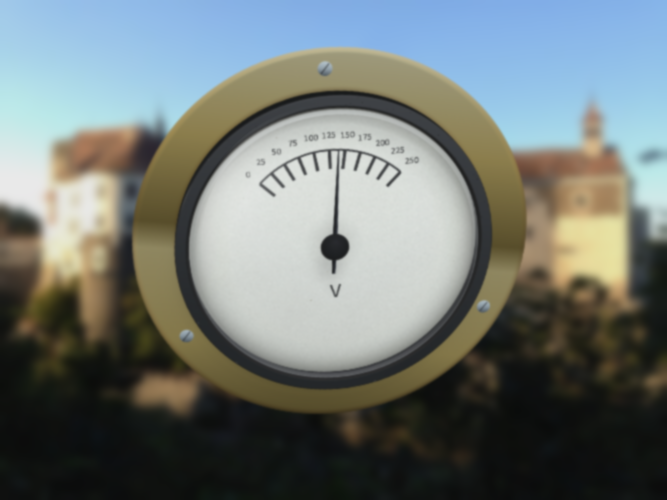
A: V 137.5
